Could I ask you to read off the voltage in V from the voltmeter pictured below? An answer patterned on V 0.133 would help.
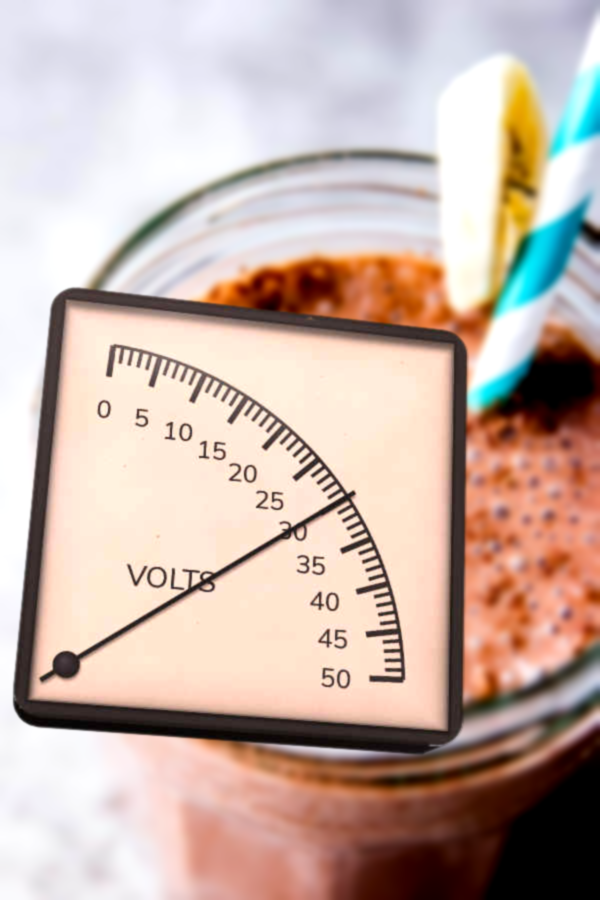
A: V 30
